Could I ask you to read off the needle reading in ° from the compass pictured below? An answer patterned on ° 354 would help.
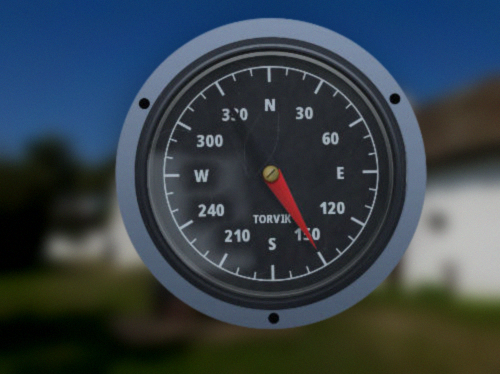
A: ° 150
